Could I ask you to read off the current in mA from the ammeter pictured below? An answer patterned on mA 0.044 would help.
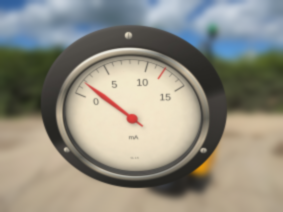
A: mA 2
